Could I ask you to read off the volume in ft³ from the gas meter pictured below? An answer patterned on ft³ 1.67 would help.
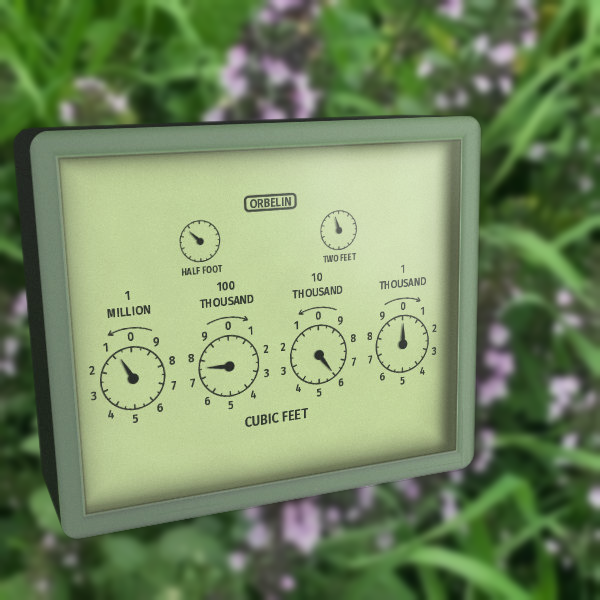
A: ft³ 76000
